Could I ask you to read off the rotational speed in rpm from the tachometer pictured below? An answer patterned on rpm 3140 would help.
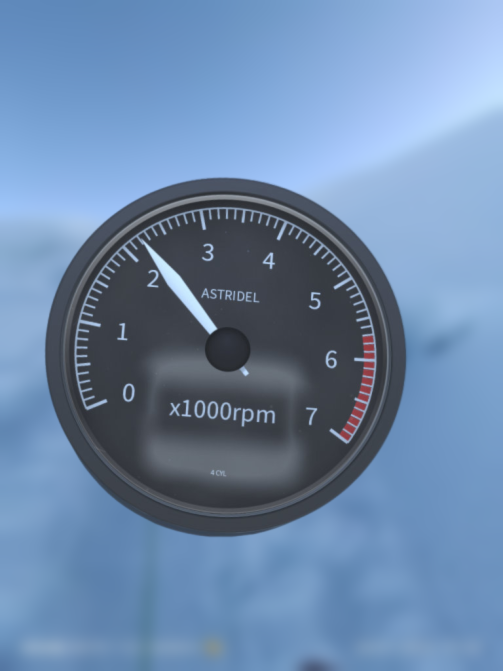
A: rpm 2200
